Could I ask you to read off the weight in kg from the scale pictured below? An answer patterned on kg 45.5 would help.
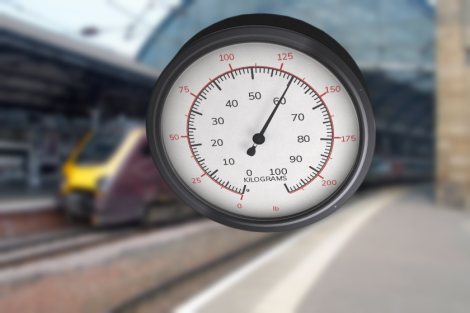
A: kg 60
